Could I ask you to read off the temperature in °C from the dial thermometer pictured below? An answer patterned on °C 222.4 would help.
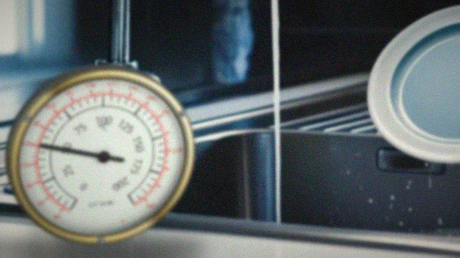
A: °C 50
